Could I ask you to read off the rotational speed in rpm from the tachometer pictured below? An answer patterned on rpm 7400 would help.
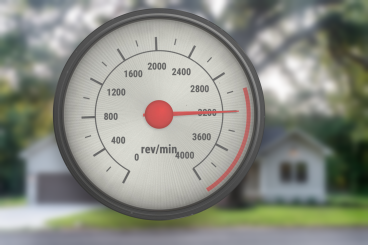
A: rpm 3200
